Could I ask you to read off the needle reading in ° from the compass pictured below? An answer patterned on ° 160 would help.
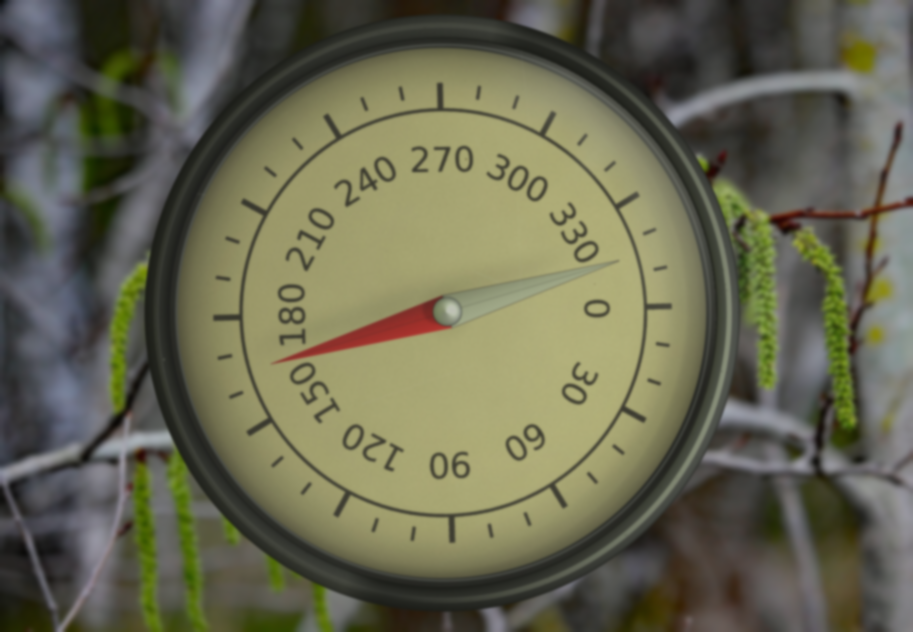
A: ° 165
